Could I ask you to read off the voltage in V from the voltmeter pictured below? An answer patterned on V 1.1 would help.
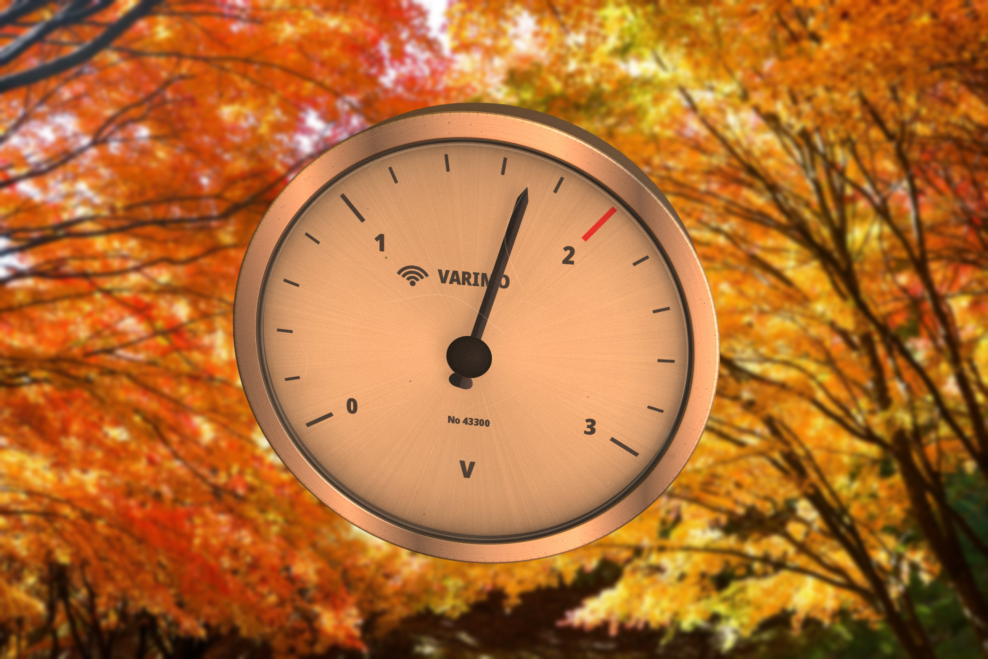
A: V 1.7
